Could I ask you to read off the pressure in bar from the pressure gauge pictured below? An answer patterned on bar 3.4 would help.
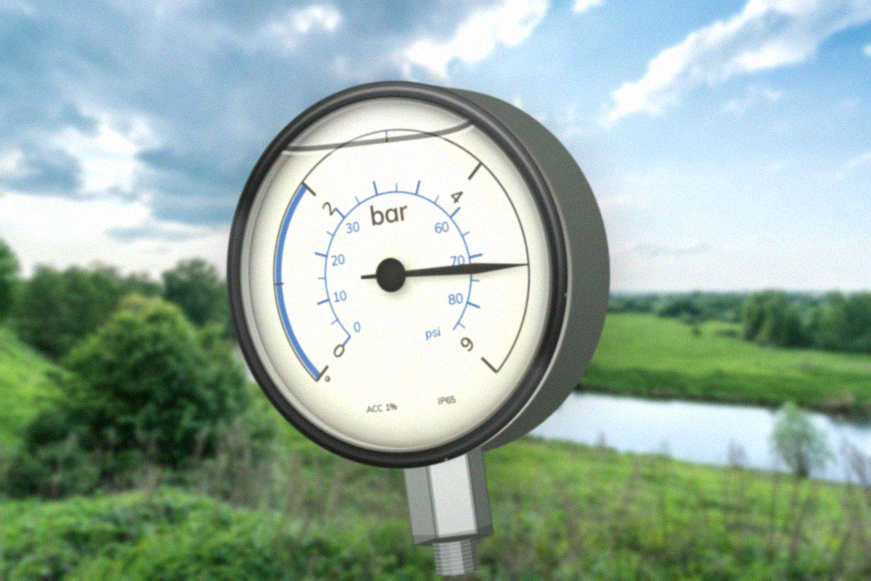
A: bar 5
